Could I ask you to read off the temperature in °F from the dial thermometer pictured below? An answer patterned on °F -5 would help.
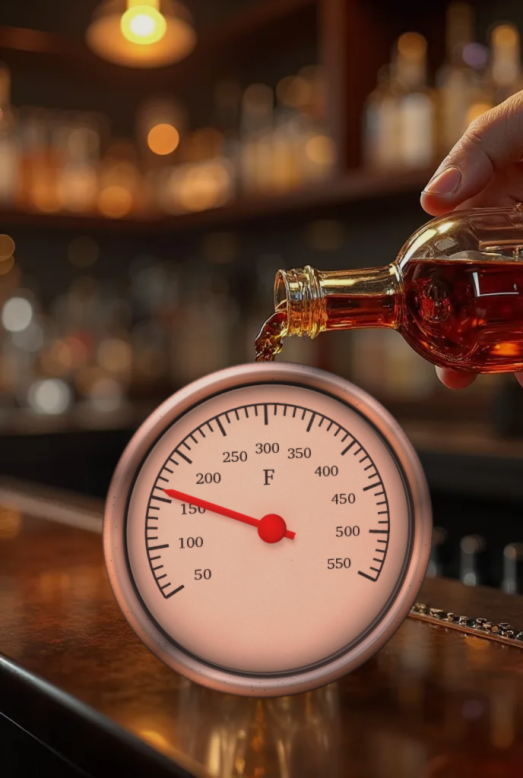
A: °F 160
